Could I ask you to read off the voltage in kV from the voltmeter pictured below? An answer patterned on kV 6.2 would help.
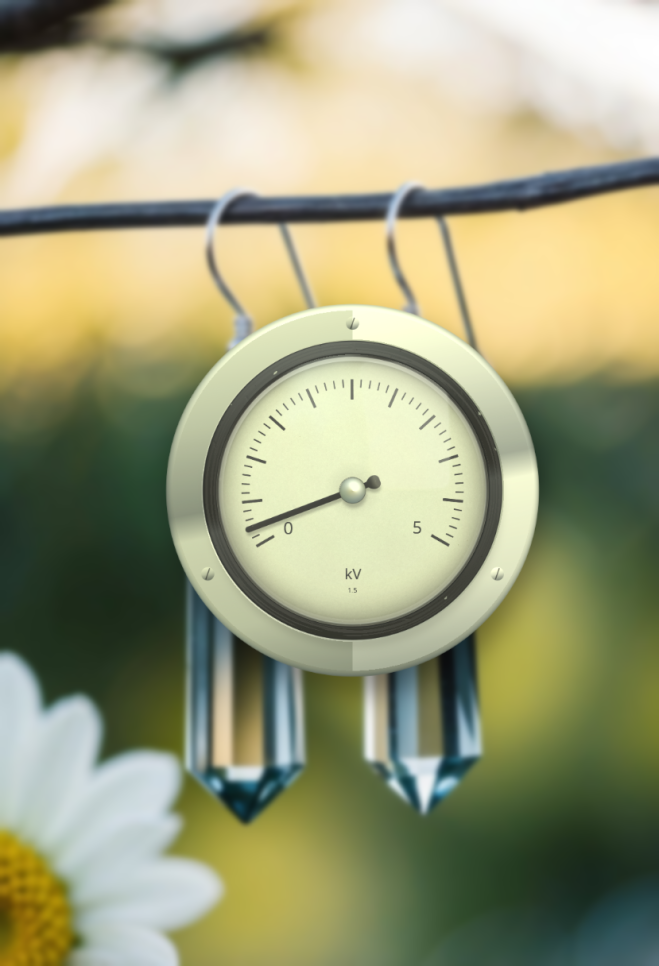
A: kV 0.2
